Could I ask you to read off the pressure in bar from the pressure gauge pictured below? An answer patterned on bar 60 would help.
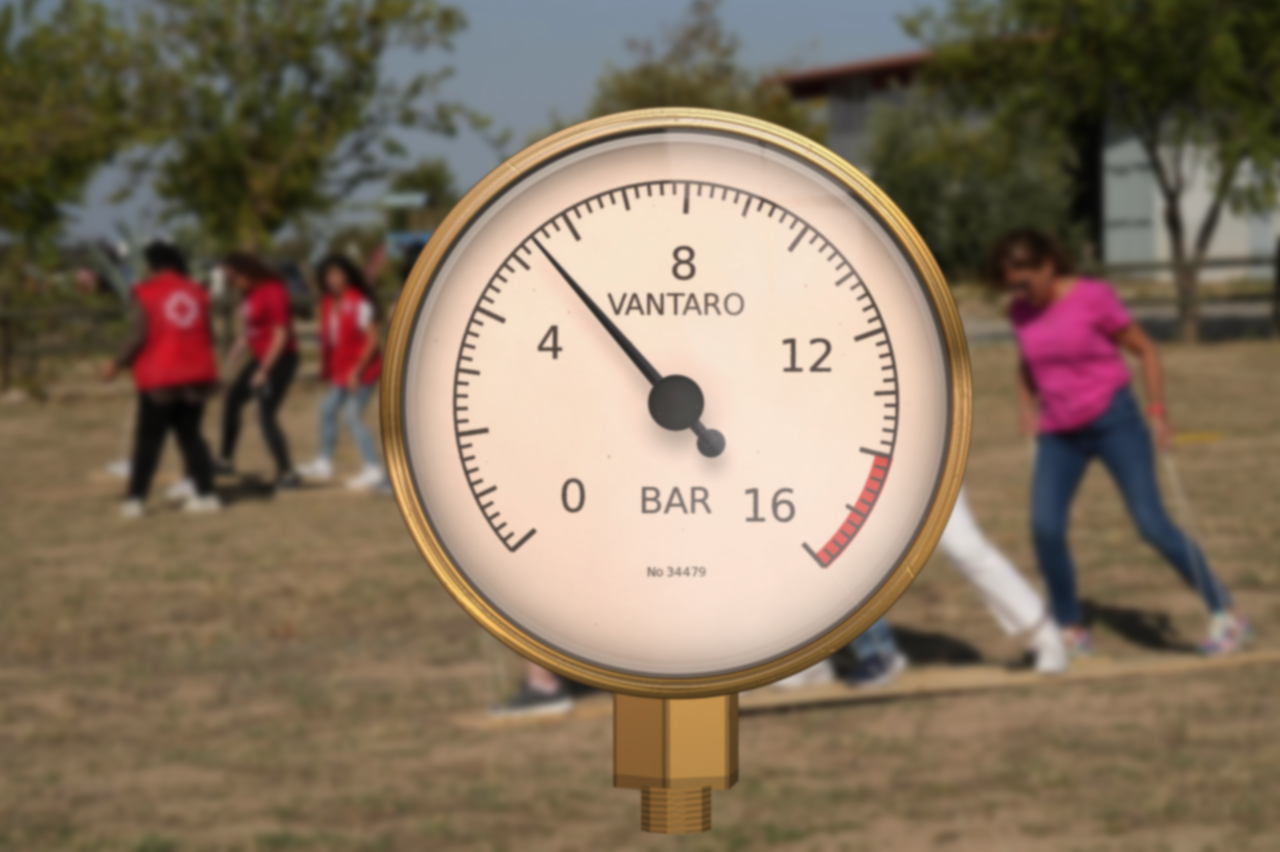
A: bar 5.4
